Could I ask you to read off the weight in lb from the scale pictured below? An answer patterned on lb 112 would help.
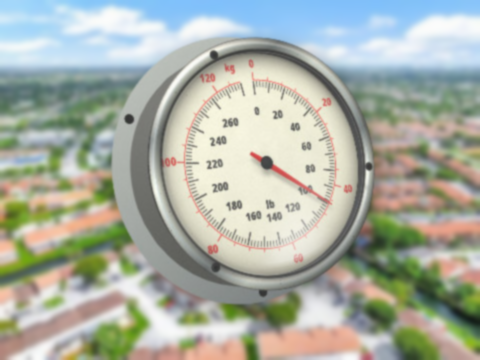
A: lb 100
